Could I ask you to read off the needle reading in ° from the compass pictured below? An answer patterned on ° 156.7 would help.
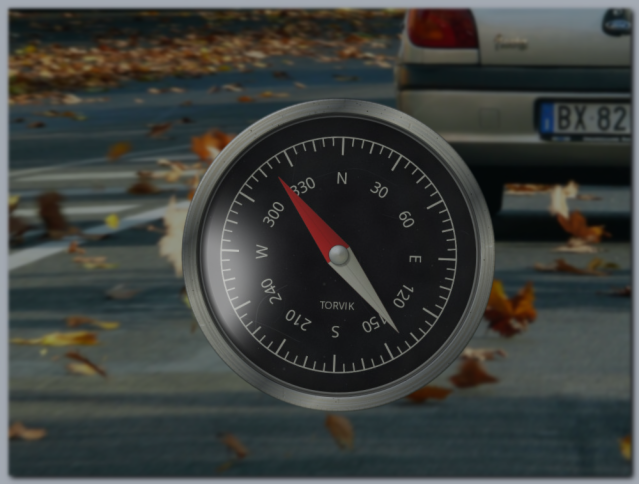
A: ° 320
